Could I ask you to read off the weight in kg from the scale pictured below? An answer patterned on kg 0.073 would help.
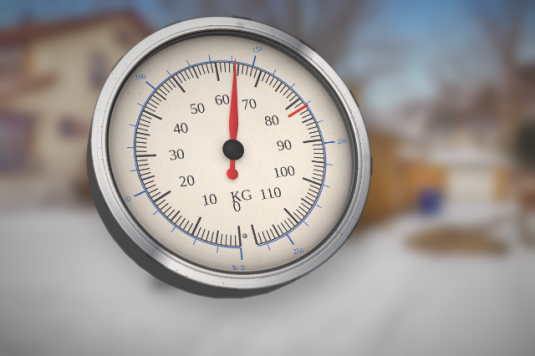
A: kg 64
